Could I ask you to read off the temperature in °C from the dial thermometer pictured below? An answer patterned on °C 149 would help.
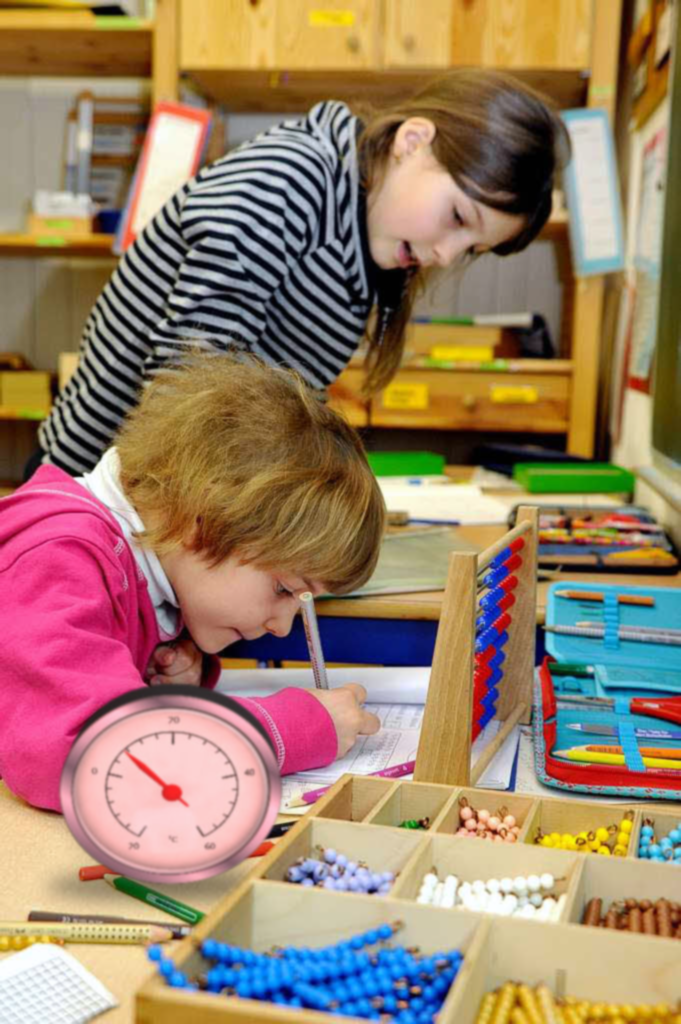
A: °C 8
